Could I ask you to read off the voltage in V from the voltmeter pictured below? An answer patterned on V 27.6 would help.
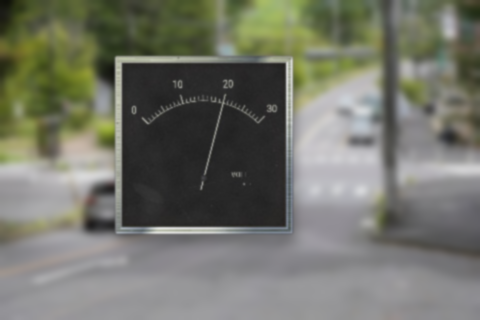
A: V 20
